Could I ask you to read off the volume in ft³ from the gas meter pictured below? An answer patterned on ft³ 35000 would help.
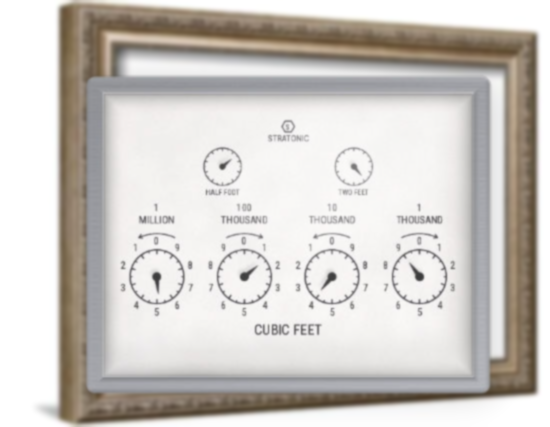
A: ft³ 513900
